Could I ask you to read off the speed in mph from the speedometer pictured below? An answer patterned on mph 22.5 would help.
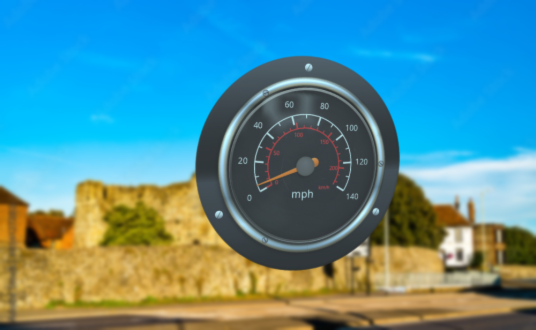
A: mph 5
